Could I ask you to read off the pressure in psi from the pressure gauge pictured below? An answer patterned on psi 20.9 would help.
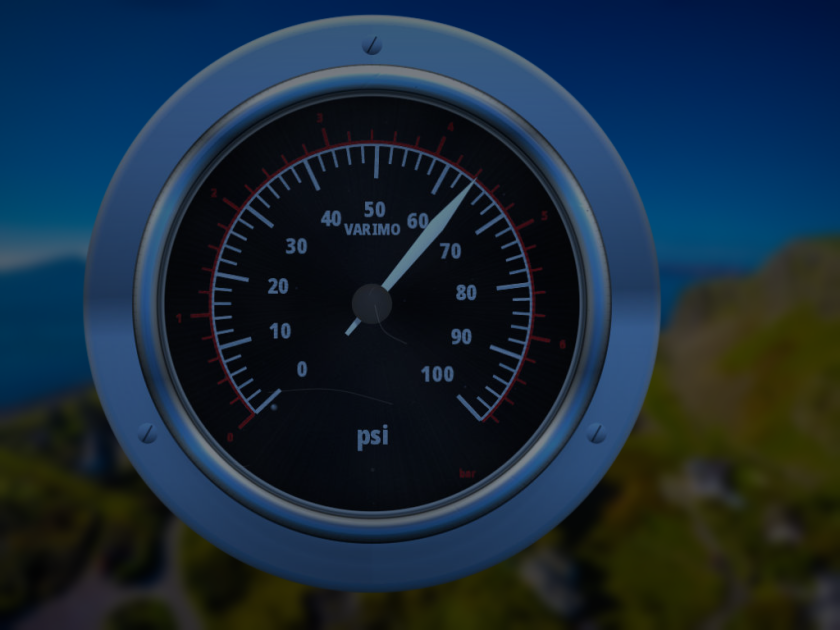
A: psi 64
